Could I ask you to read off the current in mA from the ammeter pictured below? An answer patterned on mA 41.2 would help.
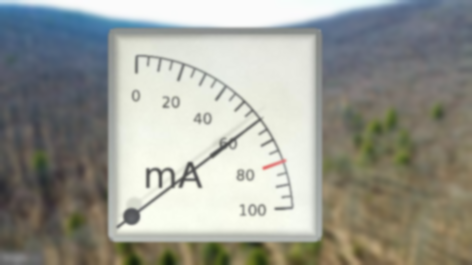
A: mA 60
